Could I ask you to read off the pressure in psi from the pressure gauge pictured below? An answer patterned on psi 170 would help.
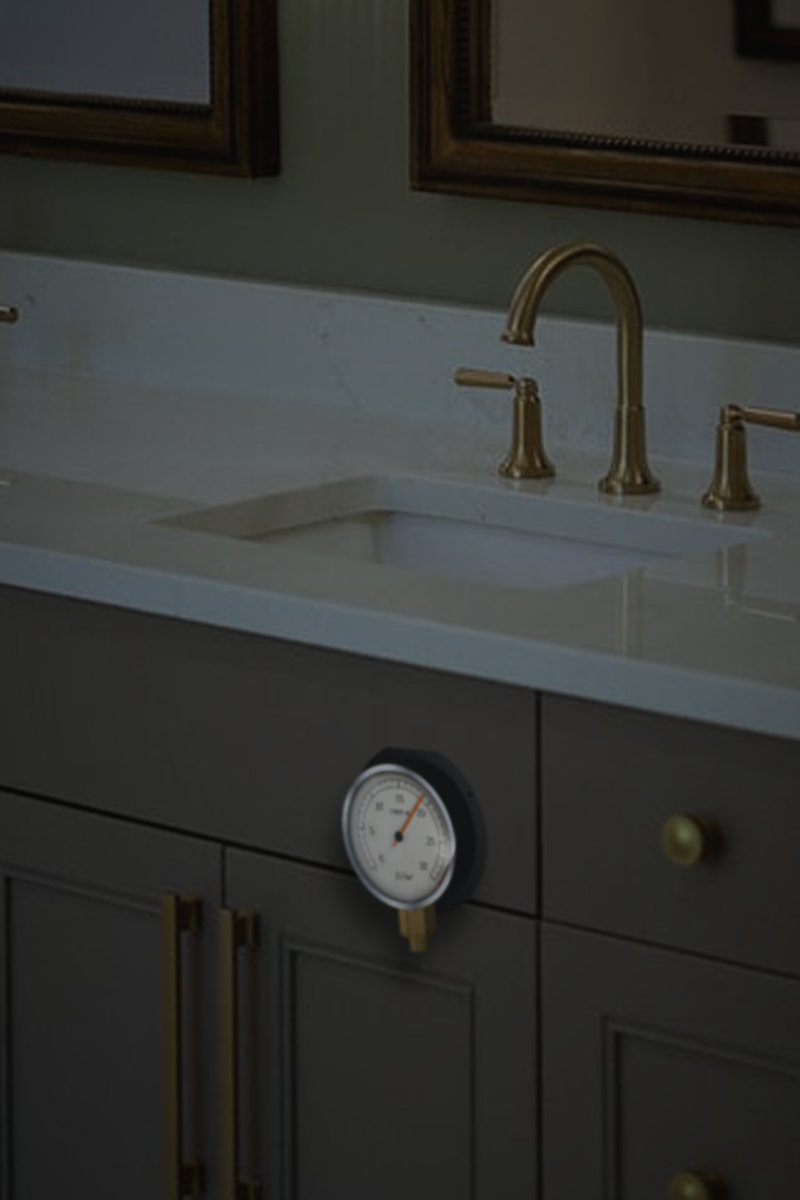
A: psi 19
